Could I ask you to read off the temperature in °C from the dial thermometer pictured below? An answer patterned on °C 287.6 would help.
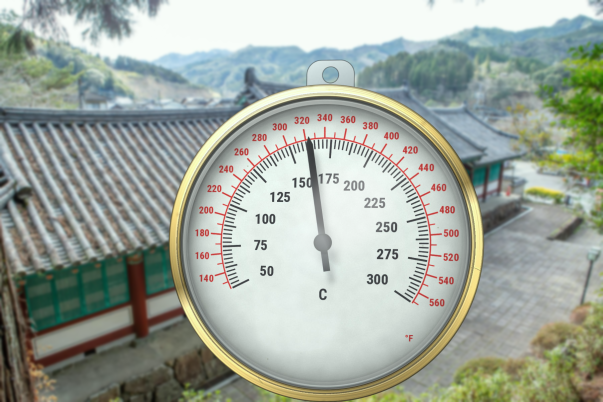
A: °C 162.5
